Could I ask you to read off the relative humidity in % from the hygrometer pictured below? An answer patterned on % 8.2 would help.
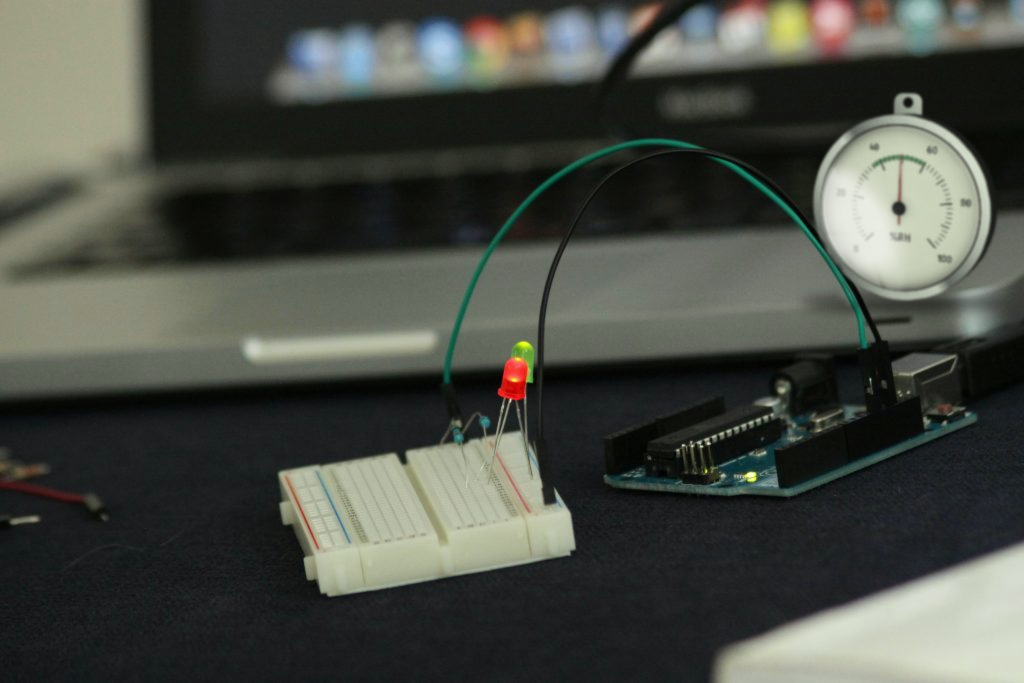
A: % 50
